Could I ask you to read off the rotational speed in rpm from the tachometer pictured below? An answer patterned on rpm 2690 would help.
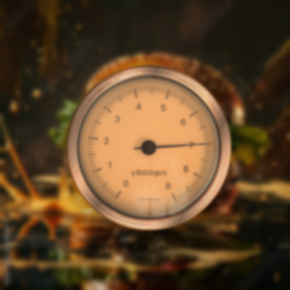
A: rpm 7000
